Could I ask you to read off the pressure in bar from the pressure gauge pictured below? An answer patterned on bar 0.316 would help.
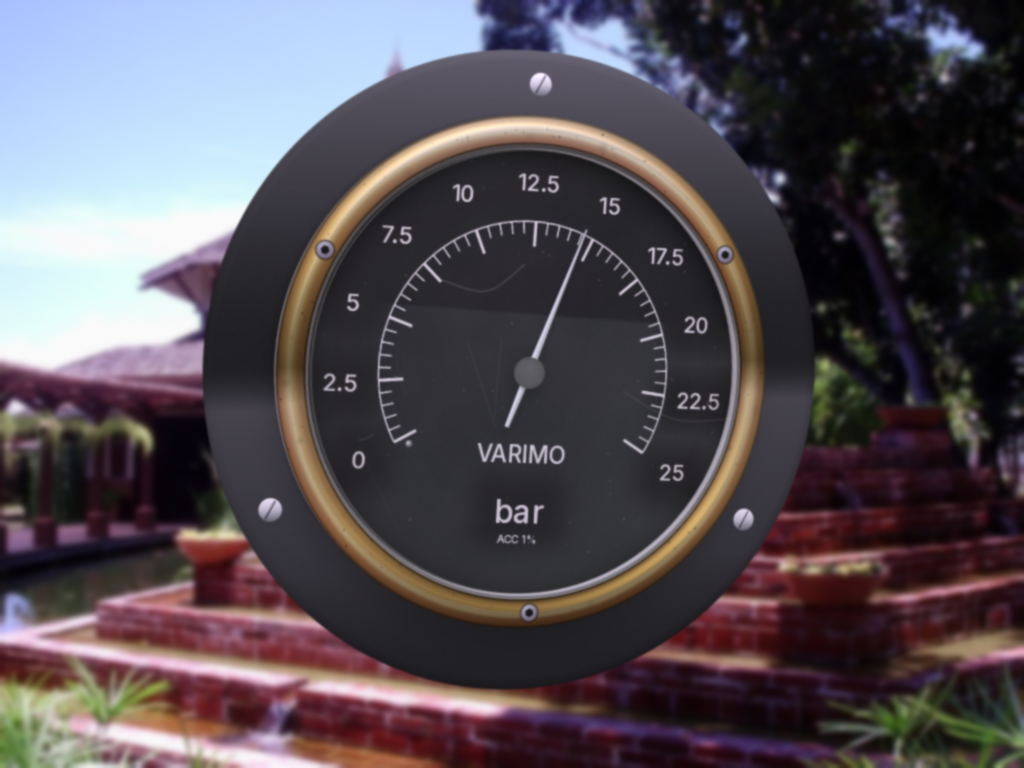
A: bar 14.5
